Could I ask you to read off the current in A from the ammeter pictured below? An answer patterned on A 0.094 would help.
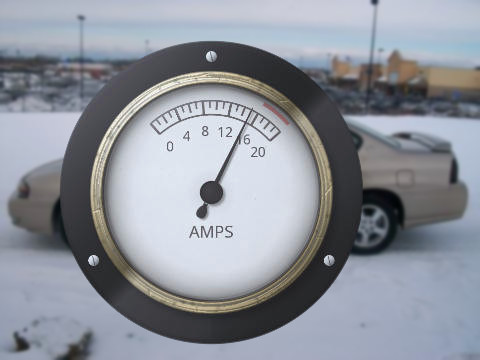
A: A 15
